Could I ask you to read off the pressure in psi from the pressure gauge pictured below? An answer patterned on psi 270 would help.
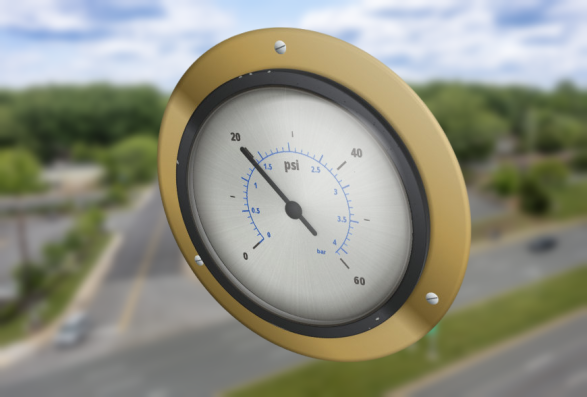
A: psi 20
